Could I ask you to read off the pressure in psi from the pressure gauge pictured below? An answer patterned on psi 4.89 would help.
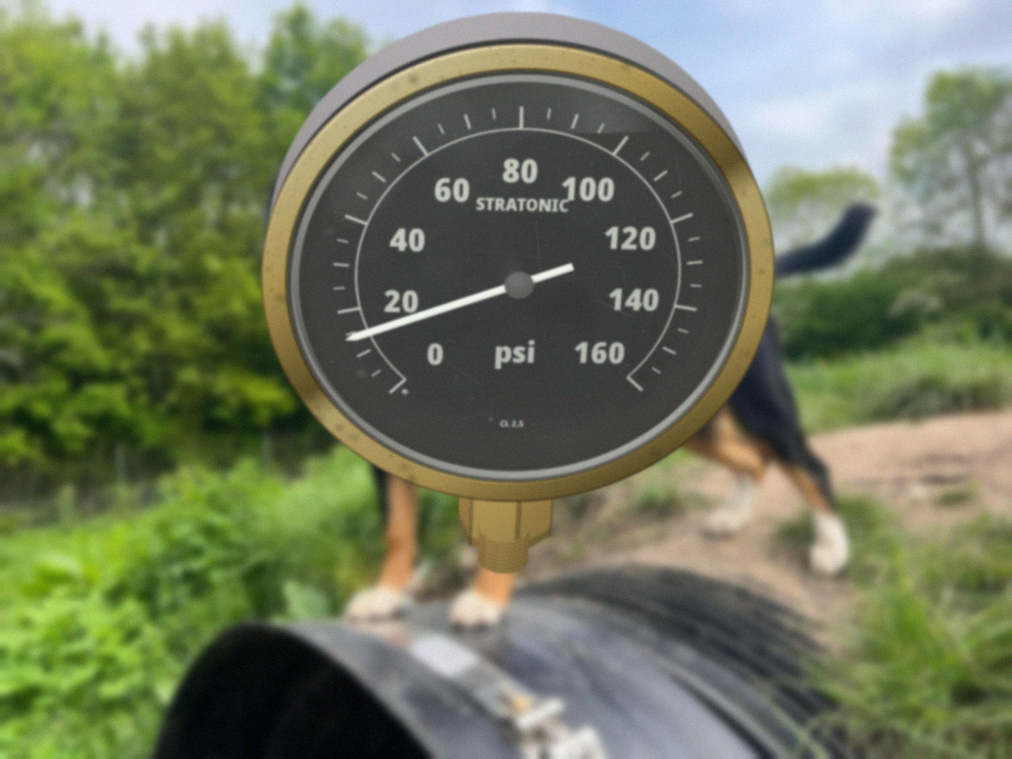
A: psi 15
